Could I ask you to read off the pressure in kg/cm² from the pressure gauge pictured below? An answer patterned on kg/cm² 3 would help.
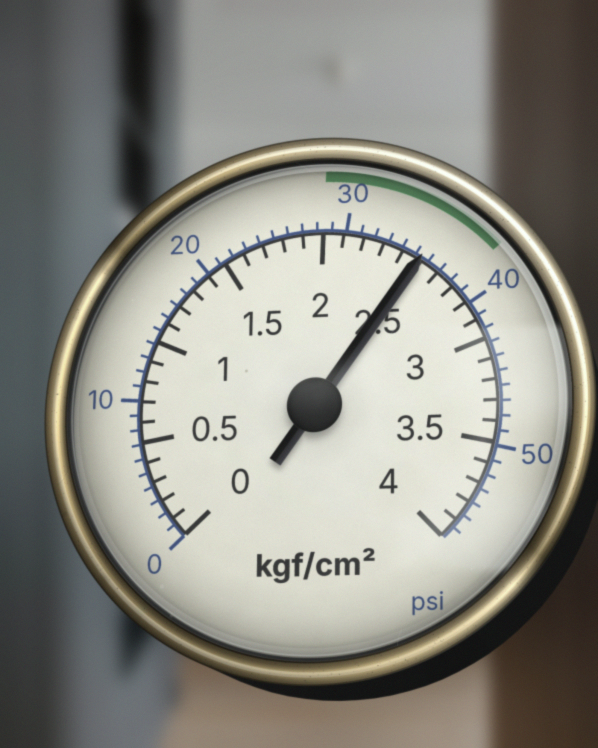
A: kg/cm² 2.5
